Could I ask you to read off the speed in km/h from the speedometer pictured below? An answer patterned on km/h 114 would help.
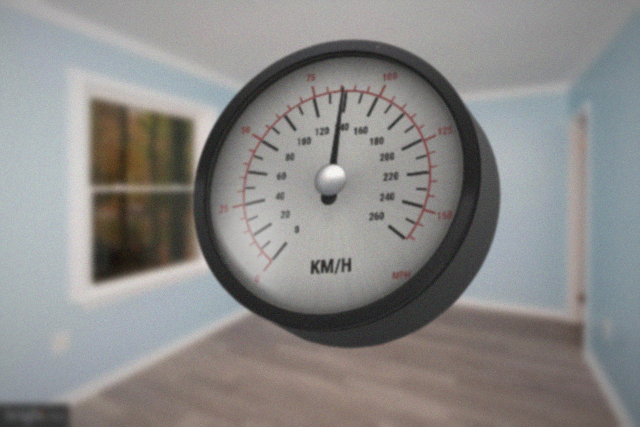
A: km/h 140
